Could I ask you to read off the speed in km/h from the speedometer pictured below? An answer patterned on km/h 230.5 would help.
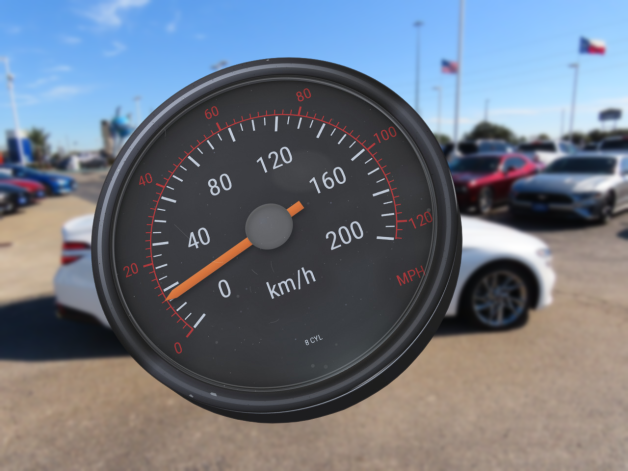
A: km/h 15
